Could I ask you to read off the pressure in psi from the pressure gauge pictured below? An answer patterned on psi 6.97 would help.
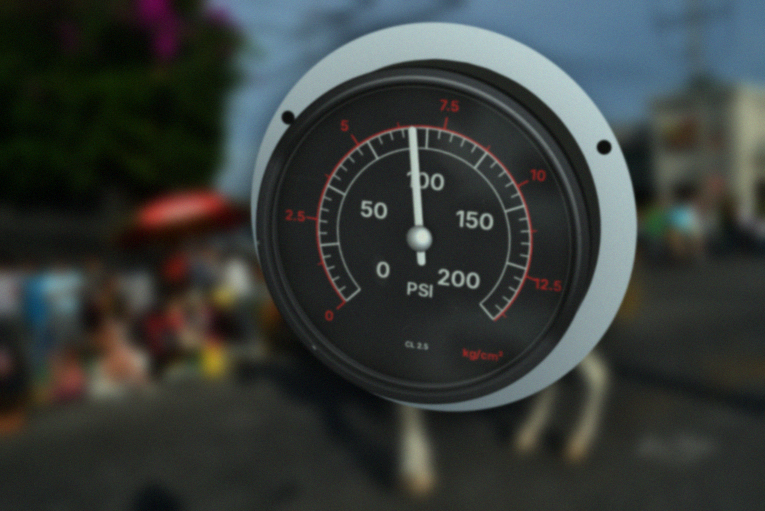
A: psi 95
